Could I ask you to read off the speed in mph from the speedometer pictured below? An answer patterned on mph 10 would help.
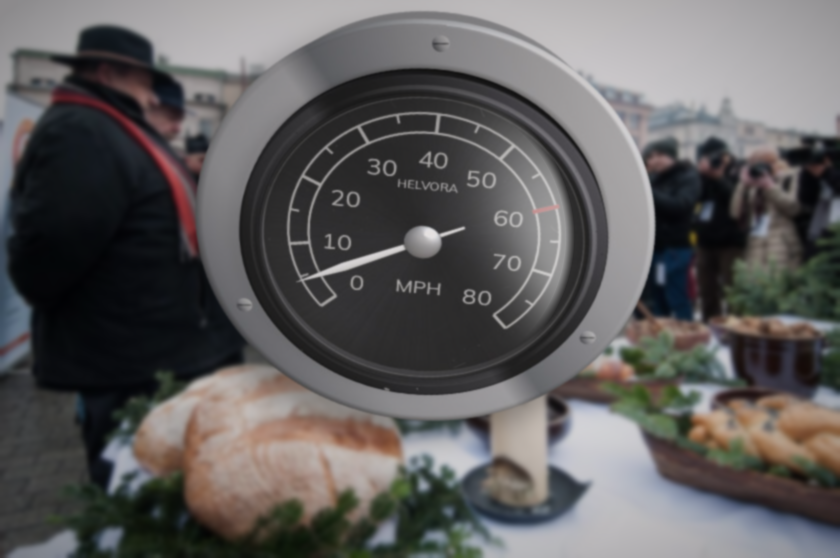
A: mph 5
